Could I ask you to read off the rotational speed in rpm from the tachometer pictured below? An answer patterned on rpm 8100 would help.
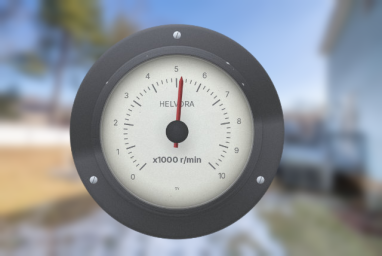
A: rpm 5200
